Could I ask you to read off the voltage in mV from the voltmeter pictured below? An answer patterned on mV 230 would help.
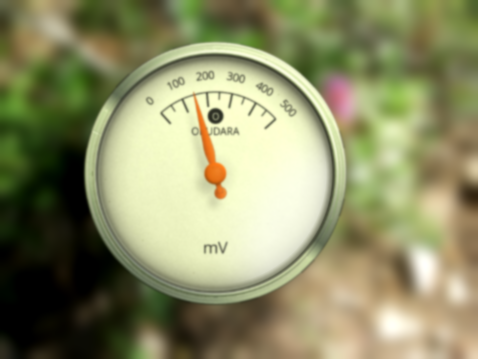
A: mV 150
